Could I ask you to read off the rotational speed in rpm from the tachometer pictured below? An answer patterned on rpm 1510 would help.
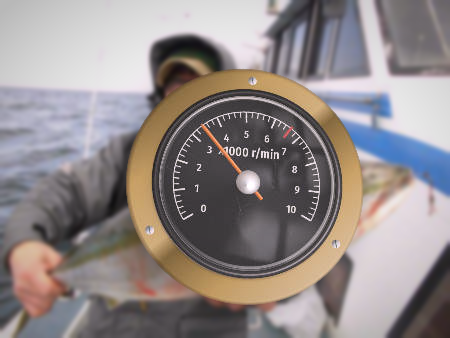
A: rpm 3400
